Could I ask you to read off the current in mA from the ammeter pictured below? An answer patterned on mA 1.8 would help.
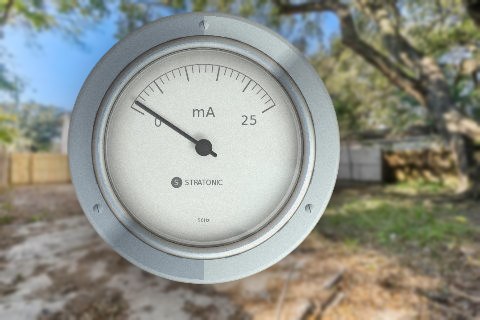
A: mA 1
